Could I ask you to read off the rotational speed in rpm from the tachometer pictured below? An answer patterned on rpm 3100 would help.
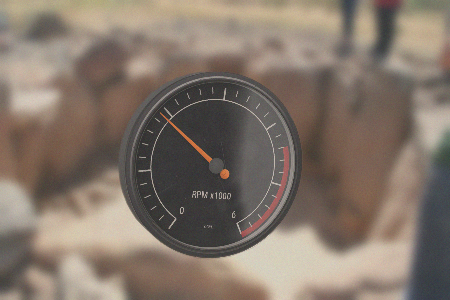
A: rpm 1900
